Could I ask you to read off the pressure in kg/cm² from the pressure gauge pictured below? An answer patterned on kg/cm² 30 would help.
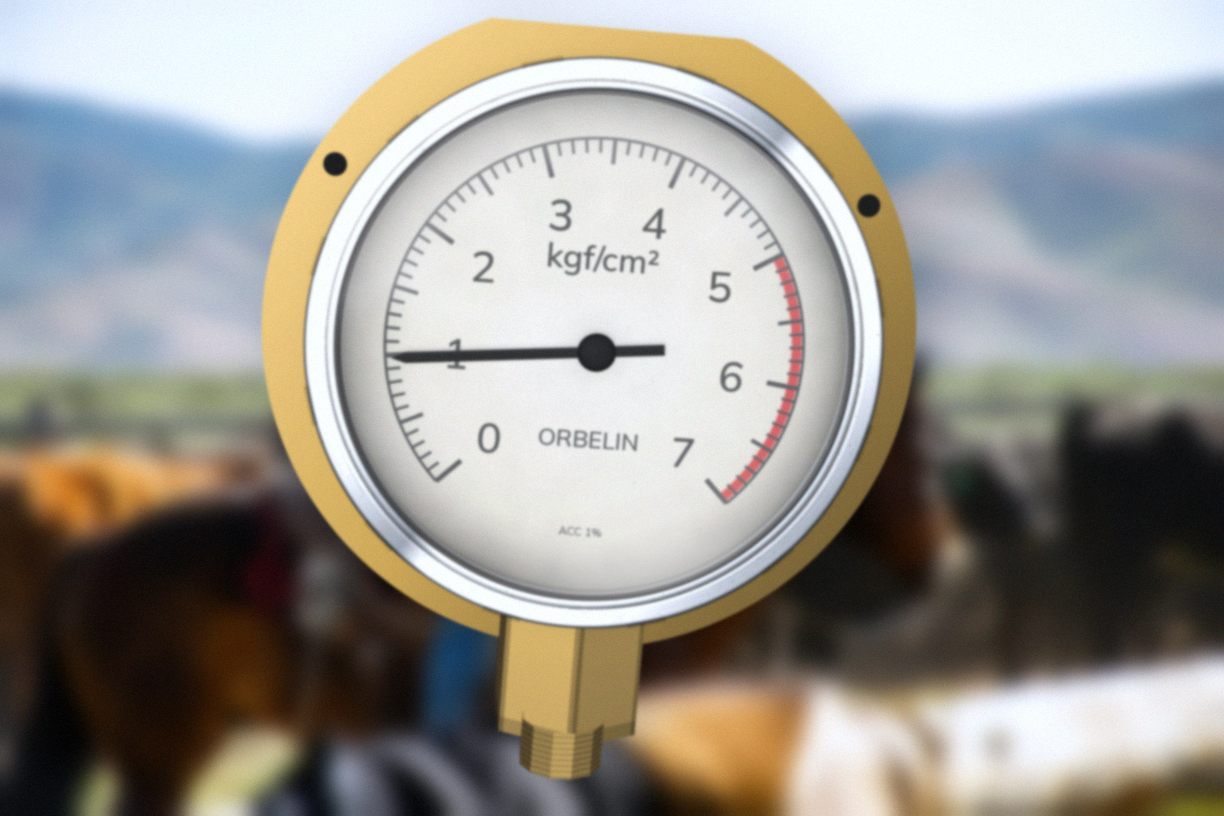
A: kg/cm² 1
